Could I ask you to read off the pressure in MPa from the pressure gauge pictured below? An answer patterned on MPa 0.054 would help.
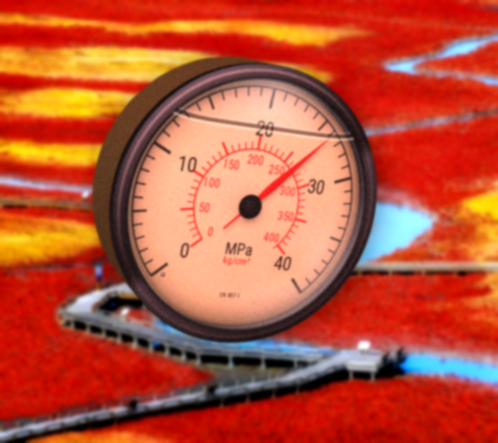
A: MPa 26
